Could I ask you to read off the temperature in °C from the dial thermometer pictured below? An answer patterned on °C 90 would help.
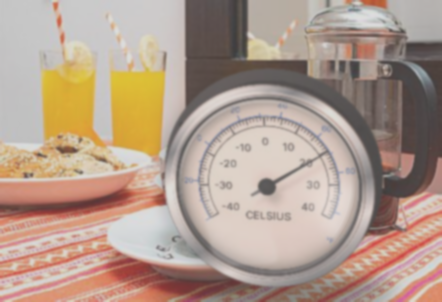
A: °C 20
